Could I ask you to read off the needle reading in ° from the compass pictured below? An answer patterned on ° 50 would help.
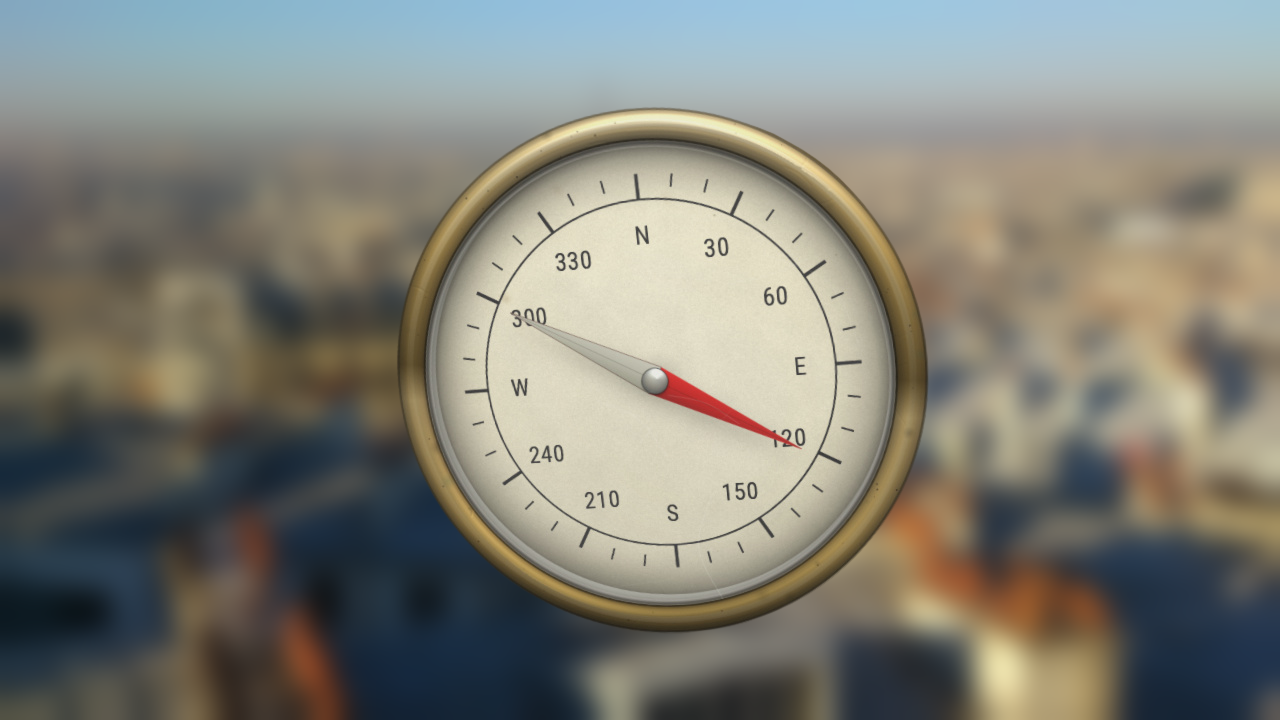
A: ° 120
